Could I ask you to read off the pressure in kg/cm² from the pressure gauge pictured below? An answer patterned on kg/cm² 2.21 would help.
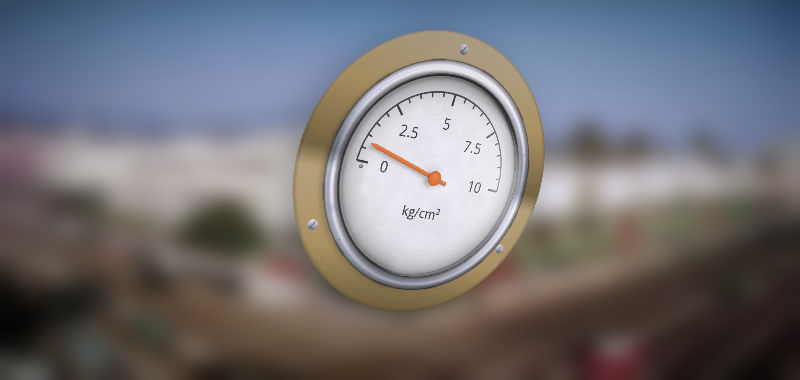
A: kg/cm² 0.75
